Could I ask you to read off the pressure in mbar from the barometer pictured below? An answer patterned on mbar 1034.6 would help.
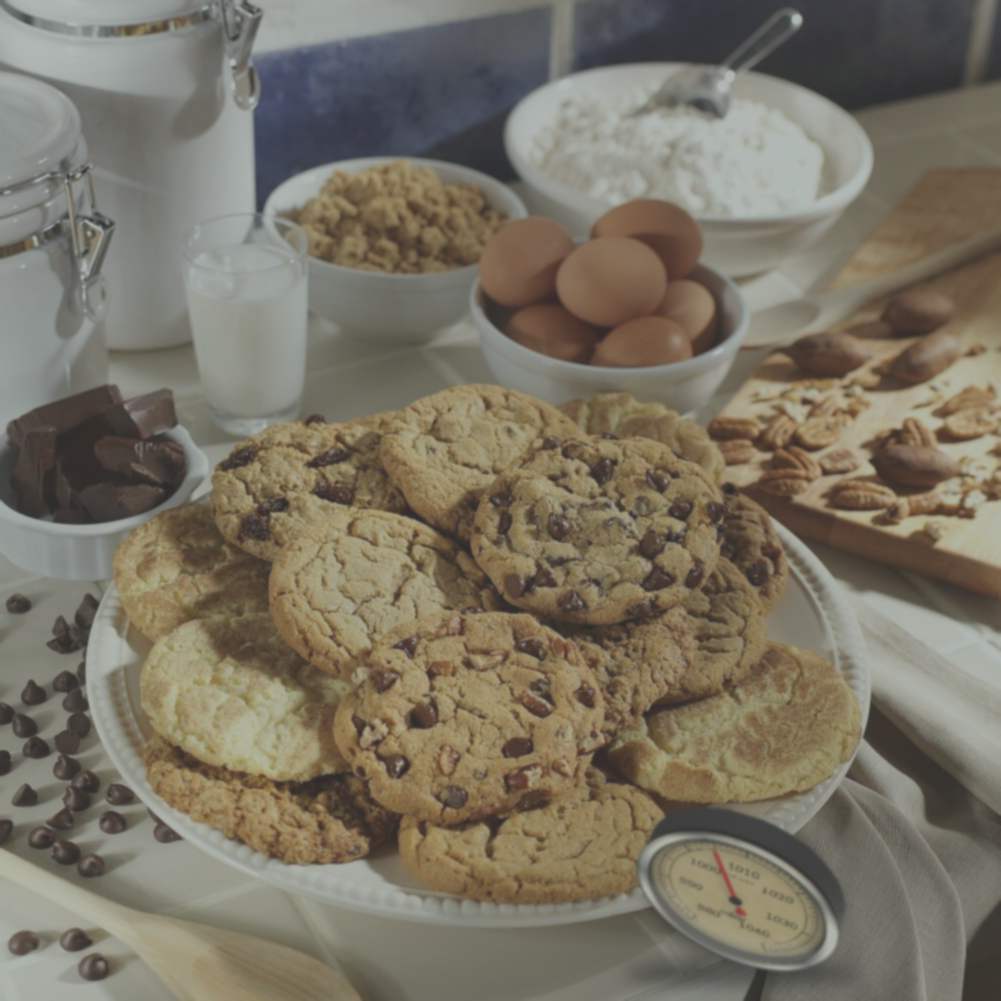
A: mbar 1005
